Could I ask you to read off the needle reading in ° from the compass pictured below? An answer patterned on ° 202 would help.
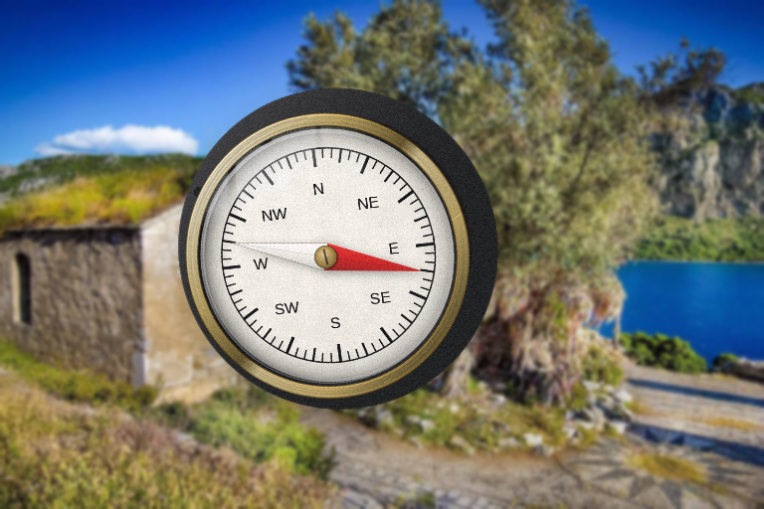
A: ° 105
